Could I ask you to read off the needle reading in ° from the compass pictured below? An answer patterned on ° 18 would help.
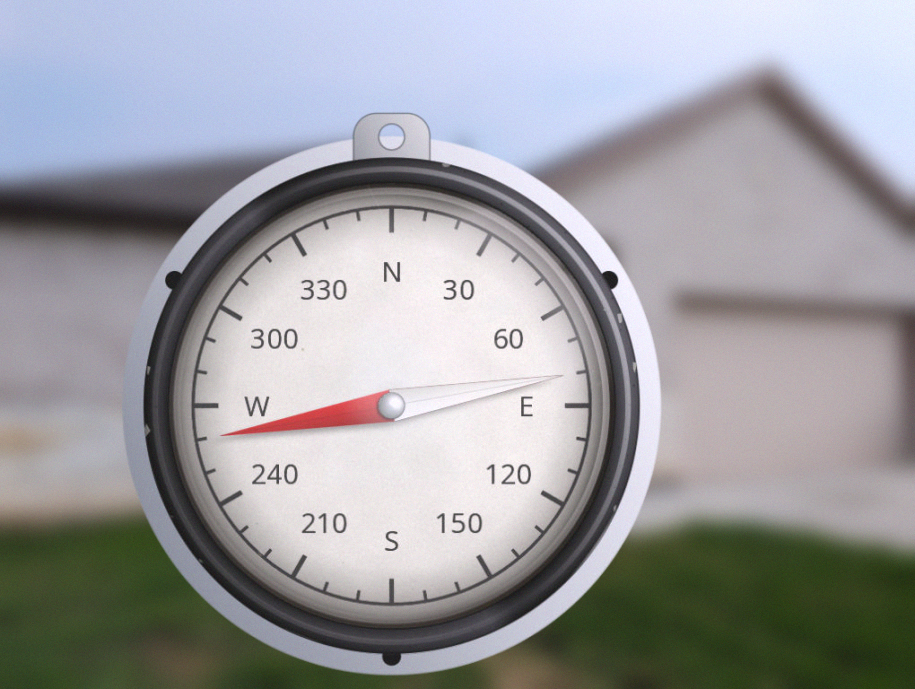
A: ° 260
